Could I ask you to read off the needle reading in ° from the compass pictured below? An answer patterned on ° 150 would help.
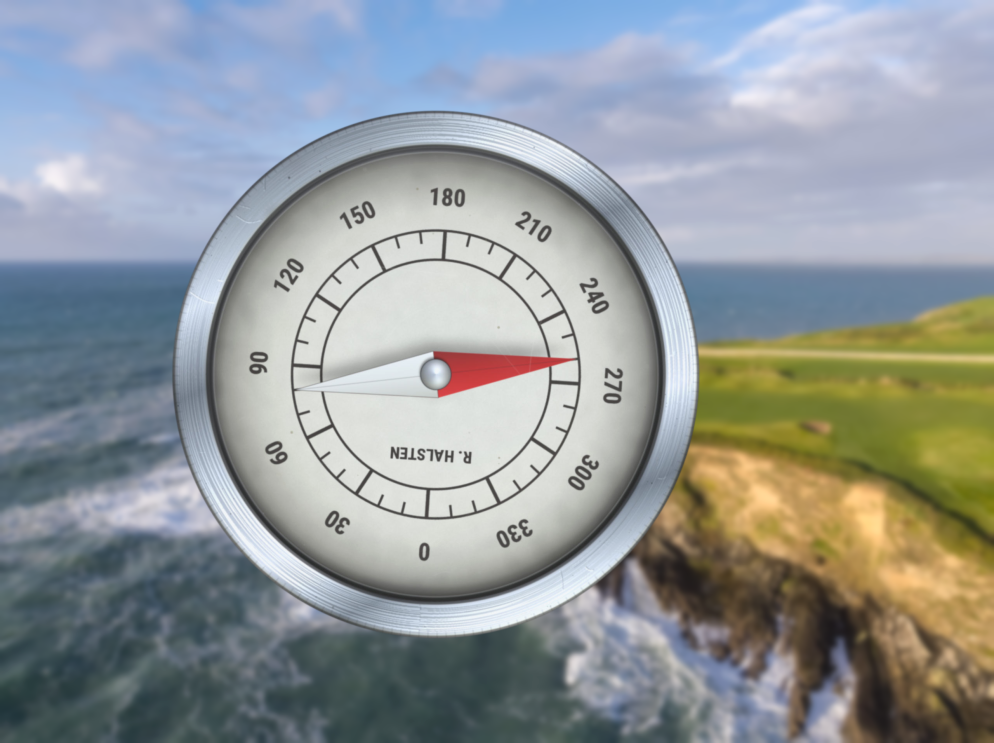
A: ° 260
